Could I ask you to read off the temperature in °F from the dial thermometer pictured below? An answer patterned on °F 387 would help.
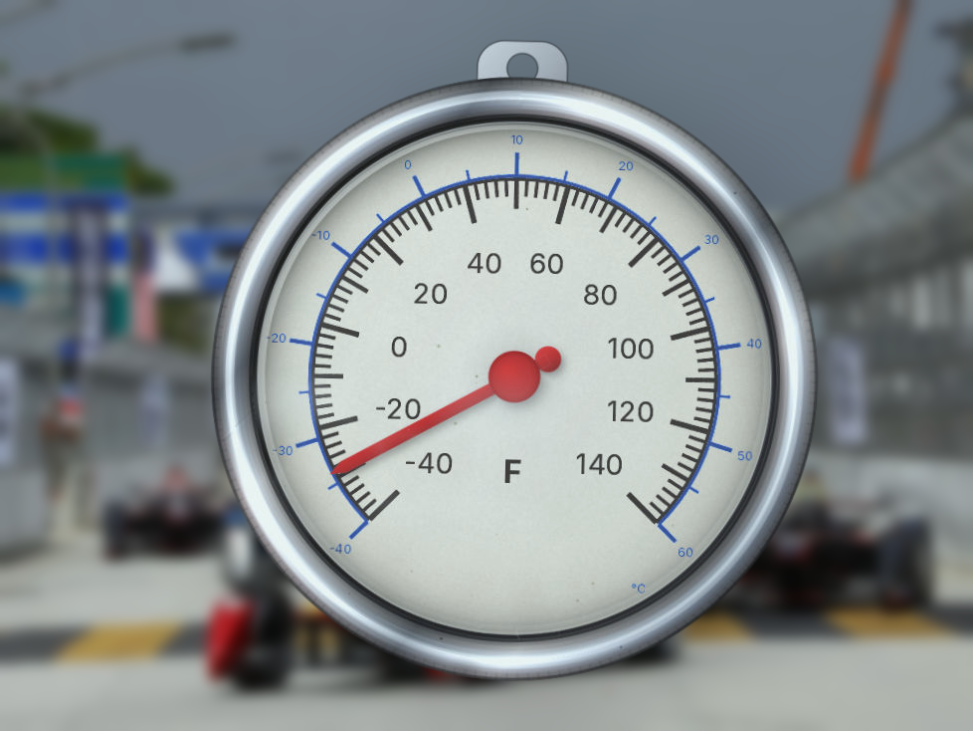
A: °F -29
